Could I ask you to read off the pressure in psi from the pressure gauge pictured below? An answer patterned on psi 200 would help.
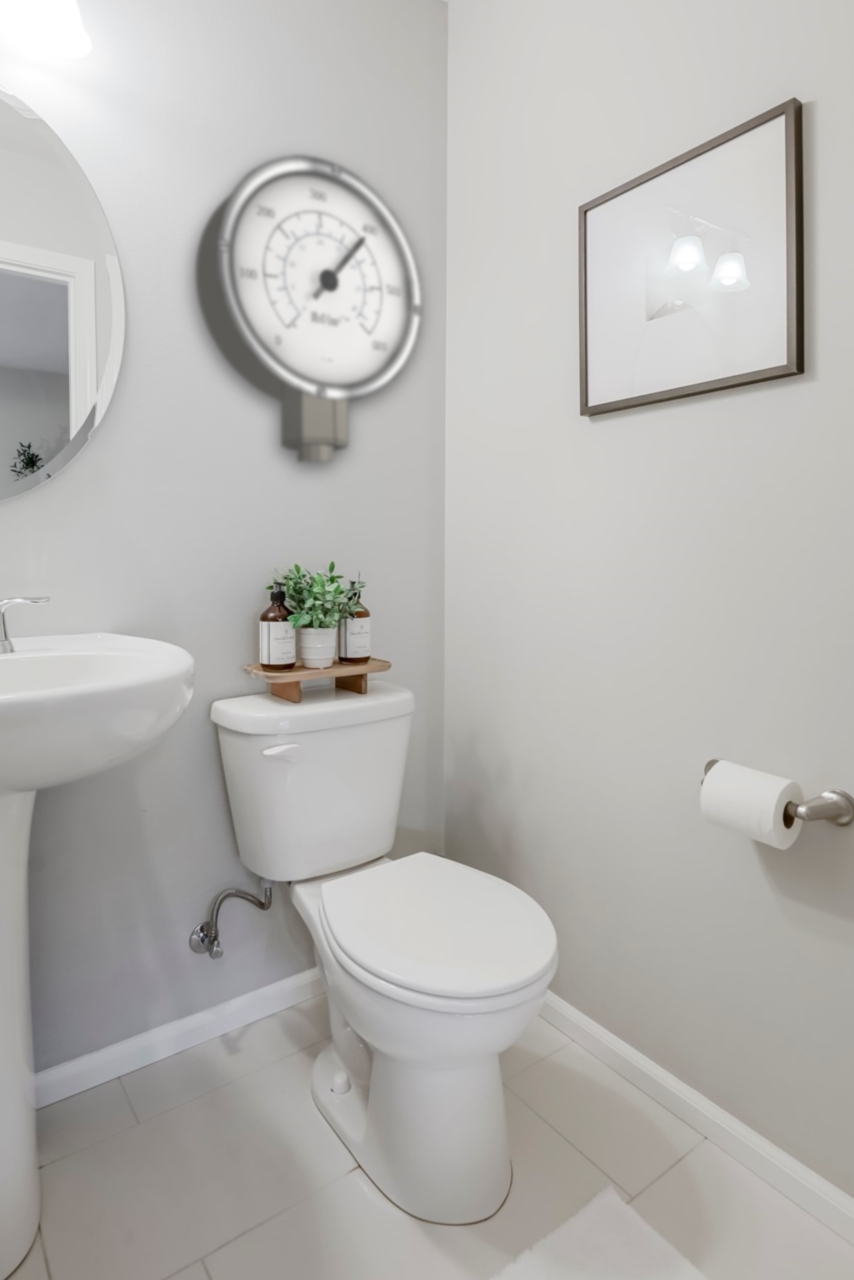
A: psi 400
